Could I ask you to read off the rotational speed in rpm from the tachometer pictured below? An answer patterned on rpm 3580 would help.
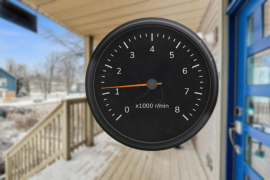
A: rpm 1200
